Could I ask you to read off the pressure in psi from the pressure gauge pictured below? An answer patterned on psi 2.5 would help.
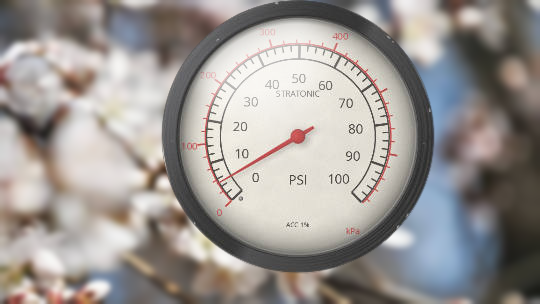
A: psi 5
